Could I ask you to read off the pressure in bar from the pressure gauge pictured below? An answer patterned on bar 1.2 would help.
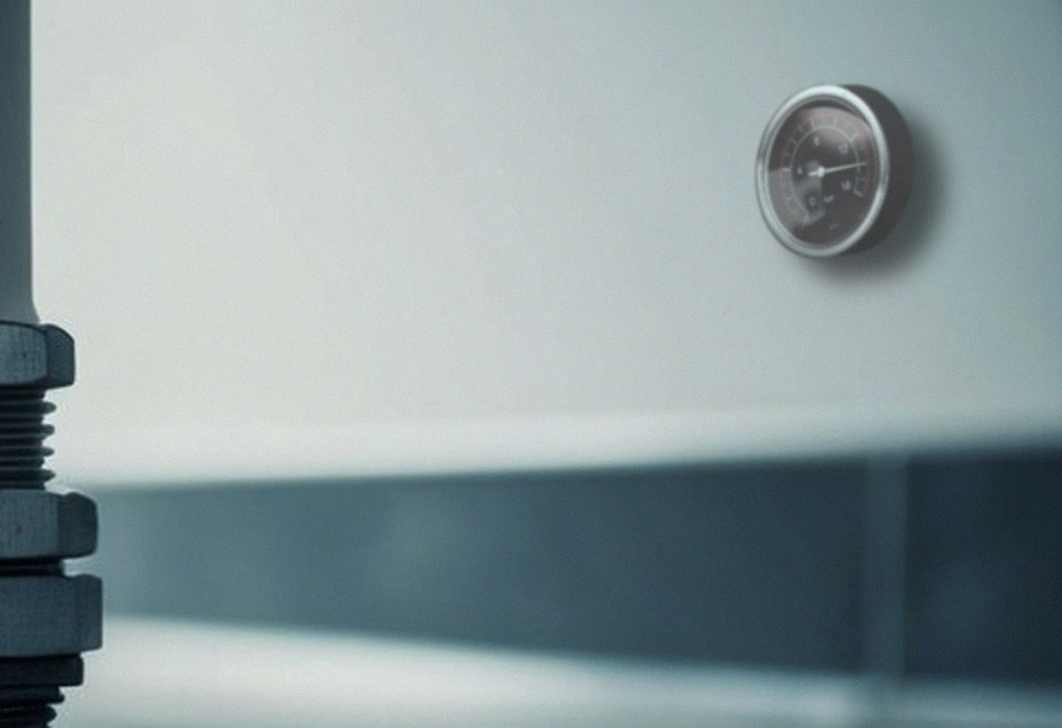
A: bar 14
